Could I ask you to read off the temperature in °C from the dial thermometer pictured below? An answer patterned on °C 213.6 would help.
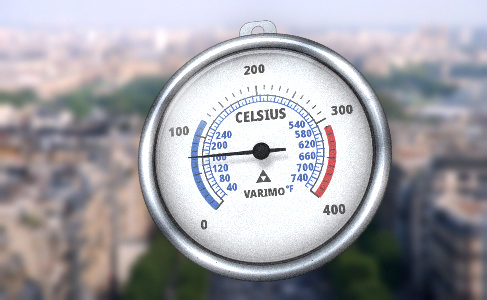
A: °C 70
